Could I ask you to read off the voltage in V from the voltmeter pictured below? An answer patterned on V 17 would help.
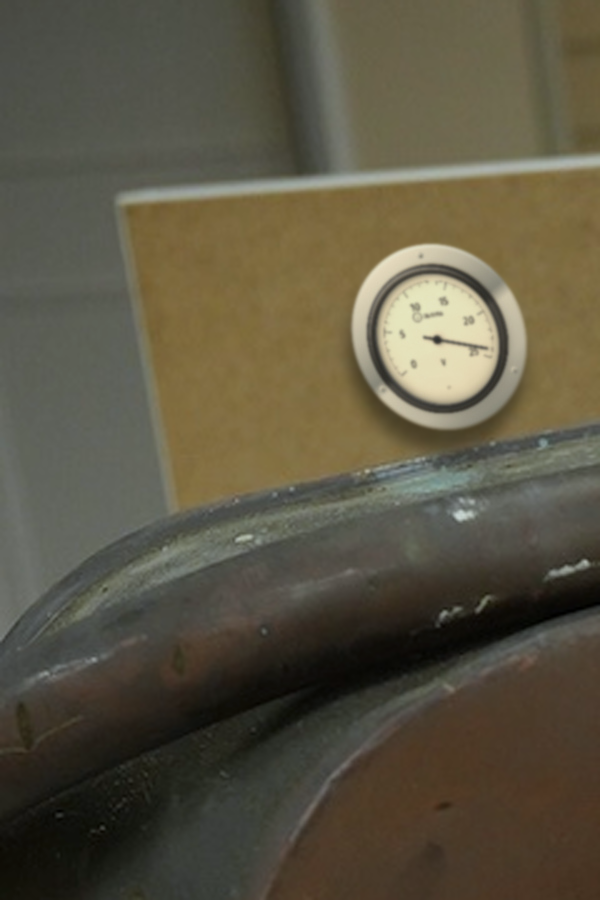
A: V 24
